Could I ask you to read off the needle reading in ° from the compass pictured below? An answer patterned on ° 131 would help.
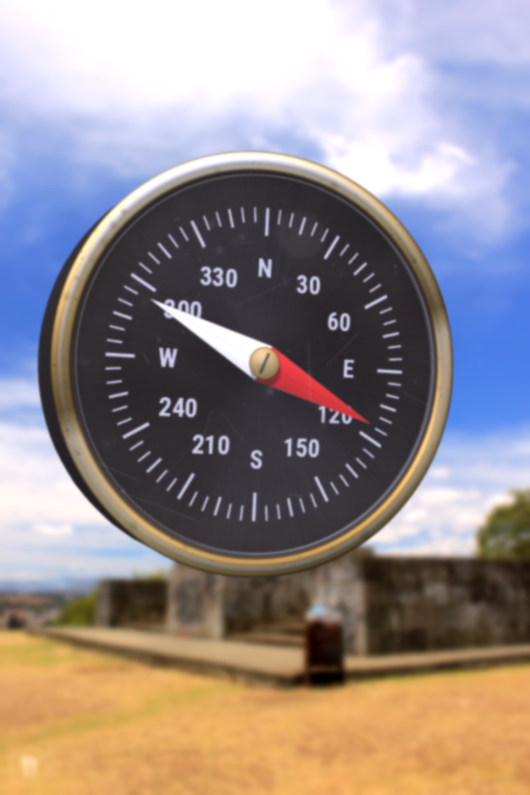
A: ° 115
